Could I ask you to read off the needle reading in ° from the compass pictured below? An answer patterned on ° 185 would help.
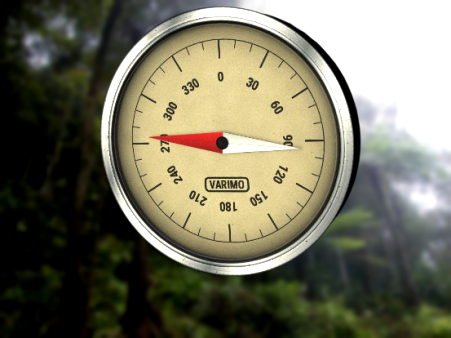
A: ° 275
